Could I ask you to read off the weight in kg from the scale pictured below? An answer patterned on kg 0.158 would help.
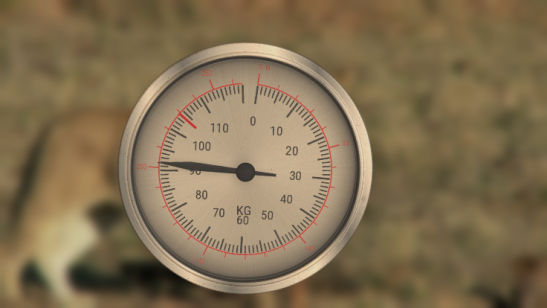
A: kg 92
